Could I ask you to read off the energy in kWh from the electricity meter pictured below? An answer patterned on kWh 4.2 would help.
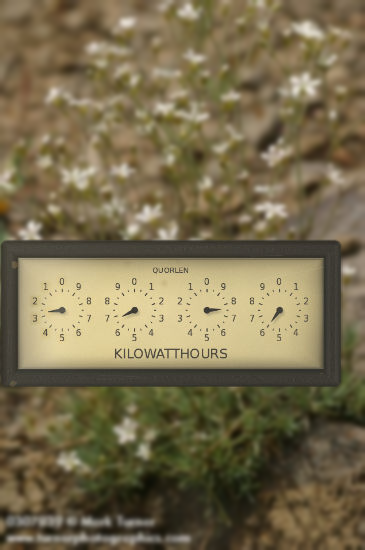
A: kWh 2676
